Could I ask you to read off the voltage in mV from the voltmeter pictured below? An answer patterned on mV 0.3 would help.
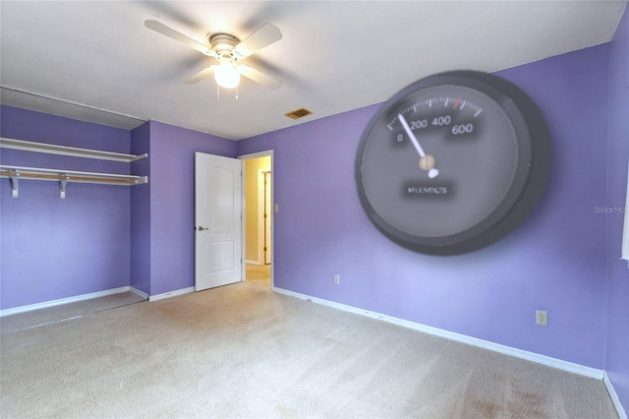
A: mV 100
